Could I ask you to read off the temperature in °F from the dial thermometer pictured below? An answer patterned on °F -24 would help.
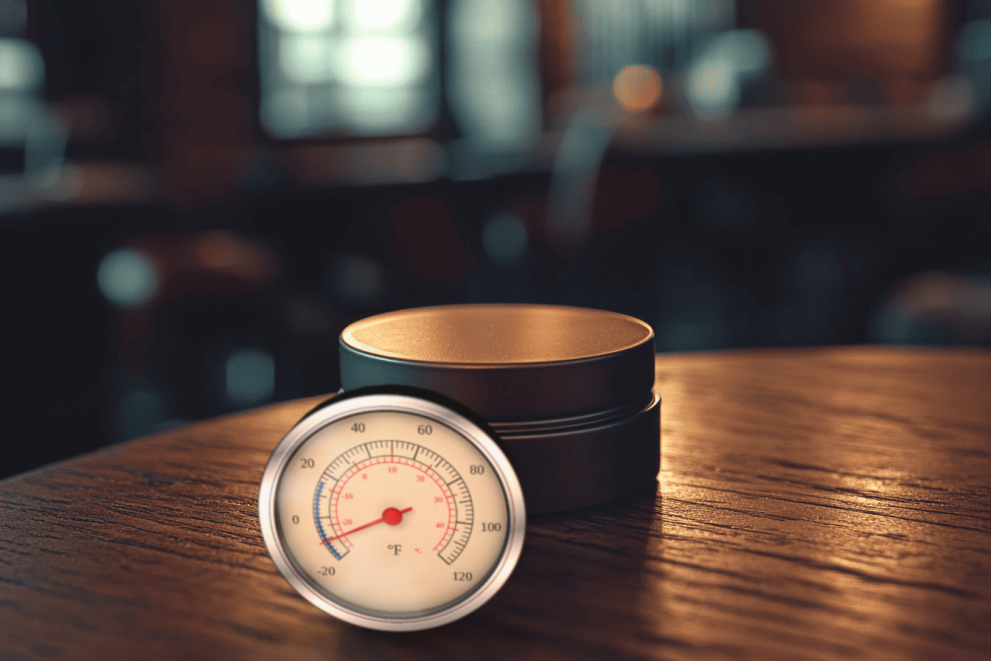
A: °F -10
